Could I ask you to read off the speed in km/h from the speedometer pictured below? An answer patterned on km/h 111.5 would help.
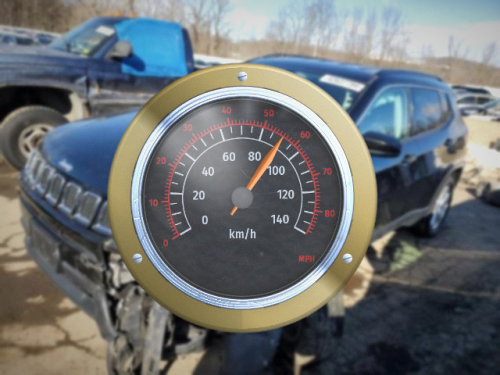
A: km/h 90
